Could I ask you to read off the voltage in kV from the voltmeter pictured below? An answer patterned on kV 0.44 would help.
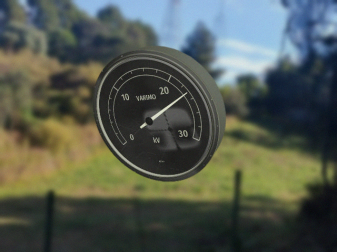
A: kV 23
